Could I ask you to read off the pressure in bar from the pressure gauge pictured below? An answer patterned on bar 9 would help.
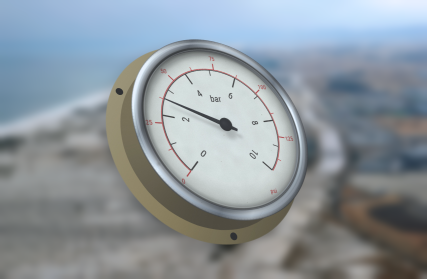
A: bar 2.5
